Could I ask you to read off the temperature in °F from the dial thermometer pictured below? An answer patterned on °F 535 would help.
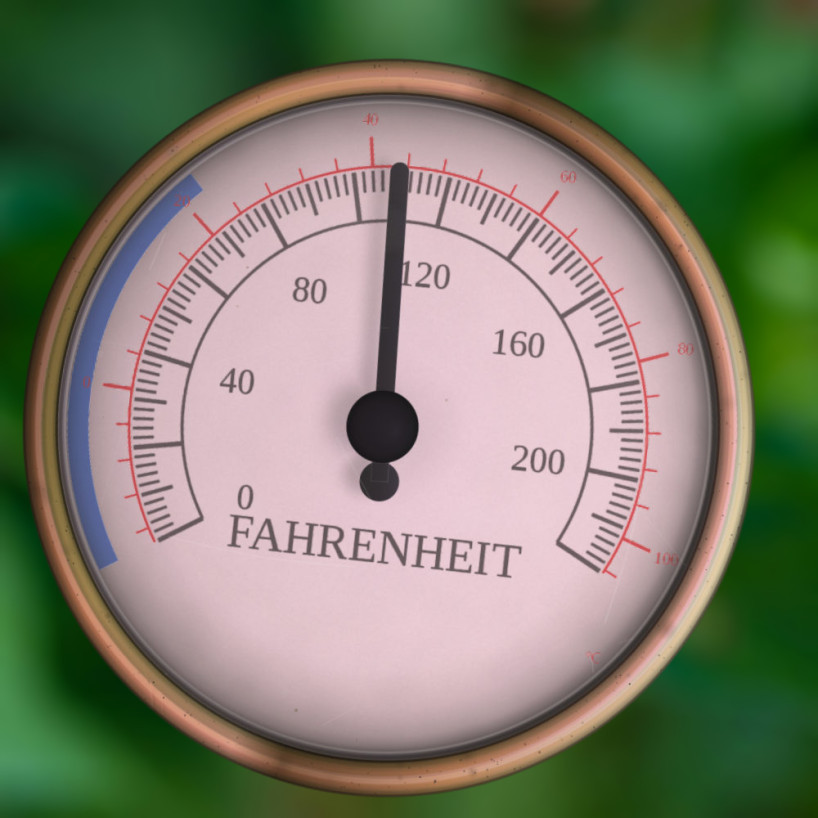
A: °F 110
